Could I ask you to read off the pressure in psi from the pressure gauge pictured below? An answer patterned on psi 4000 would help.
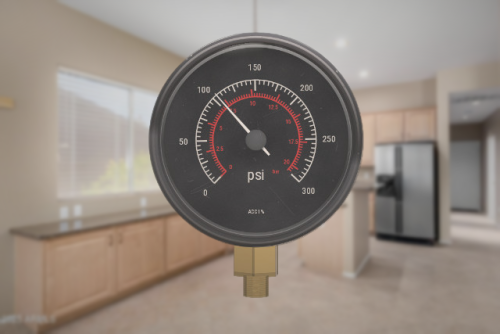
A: psi 105
